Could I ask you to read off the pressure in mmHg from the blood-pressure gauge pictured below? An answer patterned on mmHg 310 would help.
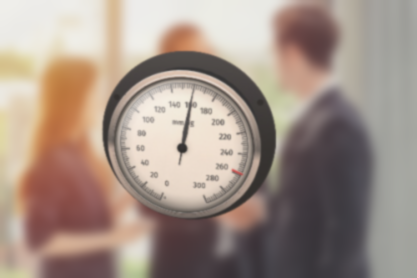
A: mmHg 160
